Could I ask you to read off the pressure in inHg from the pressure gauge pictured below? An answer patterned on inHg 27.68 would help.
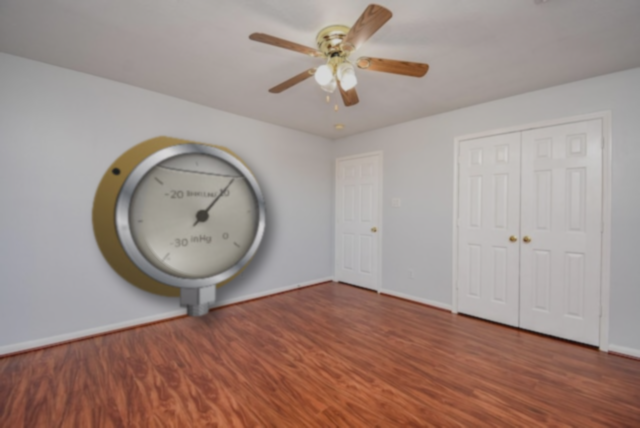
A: inHg -10
